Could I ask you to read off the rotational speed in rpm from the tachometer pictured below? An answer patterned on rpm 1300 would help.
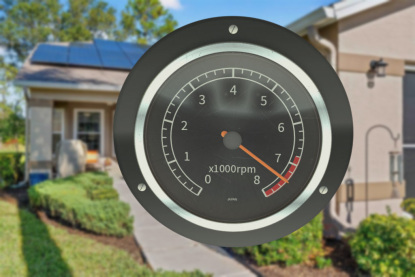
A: rpm 7400
